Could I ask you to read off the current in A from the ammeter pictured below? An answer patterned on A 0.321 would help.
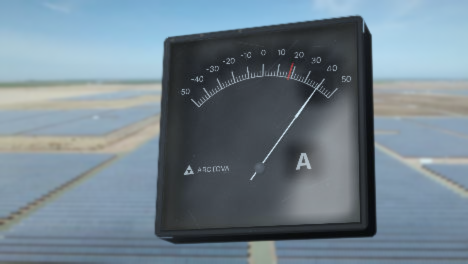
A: A 40
